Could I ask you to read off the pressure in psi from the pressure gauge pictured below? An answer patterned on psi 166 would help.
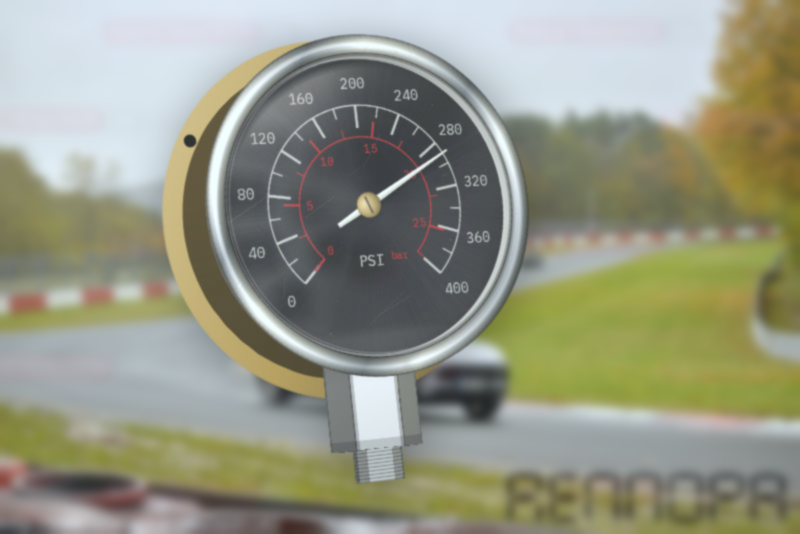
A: psi 290
